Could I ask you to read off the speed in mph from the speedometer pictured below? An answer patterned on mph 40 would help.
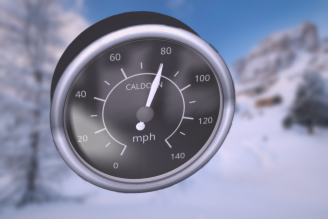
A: mph 80
